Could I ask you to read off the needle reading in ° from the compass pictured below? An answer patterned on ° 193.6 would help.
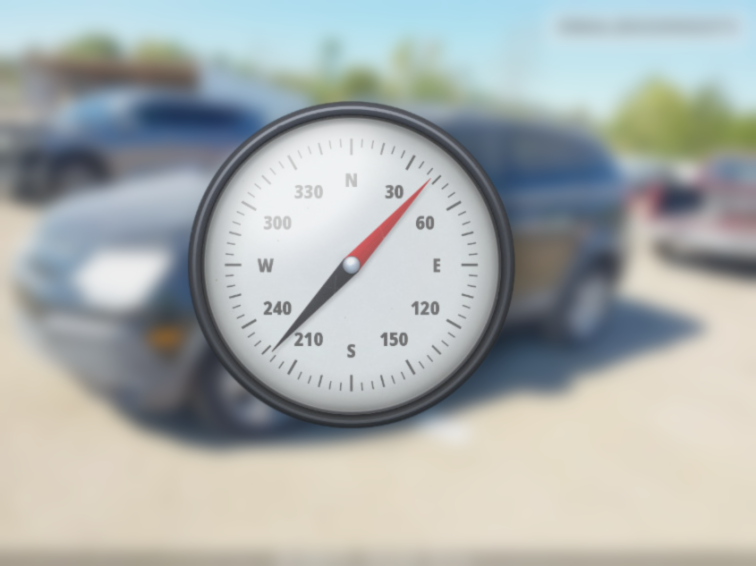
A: ° 42.5
